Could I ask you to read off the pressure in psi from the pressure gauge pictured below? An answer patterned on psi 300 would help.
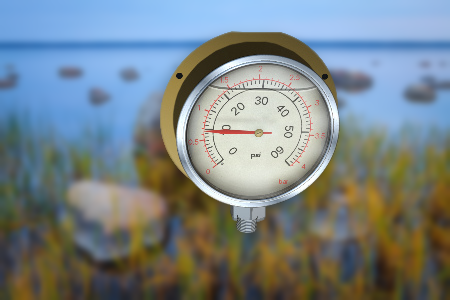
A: psi 10
